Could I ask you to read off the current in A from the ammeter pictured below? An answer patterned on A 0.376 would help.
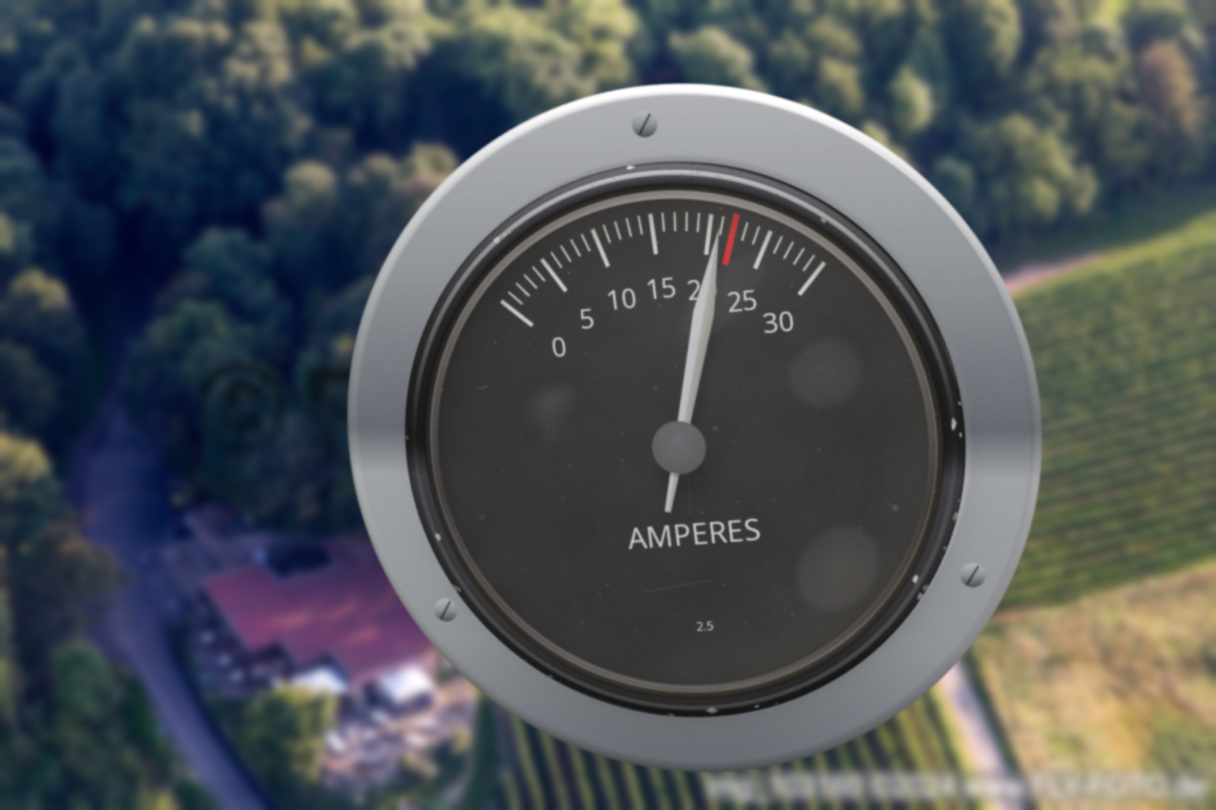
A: A 21
